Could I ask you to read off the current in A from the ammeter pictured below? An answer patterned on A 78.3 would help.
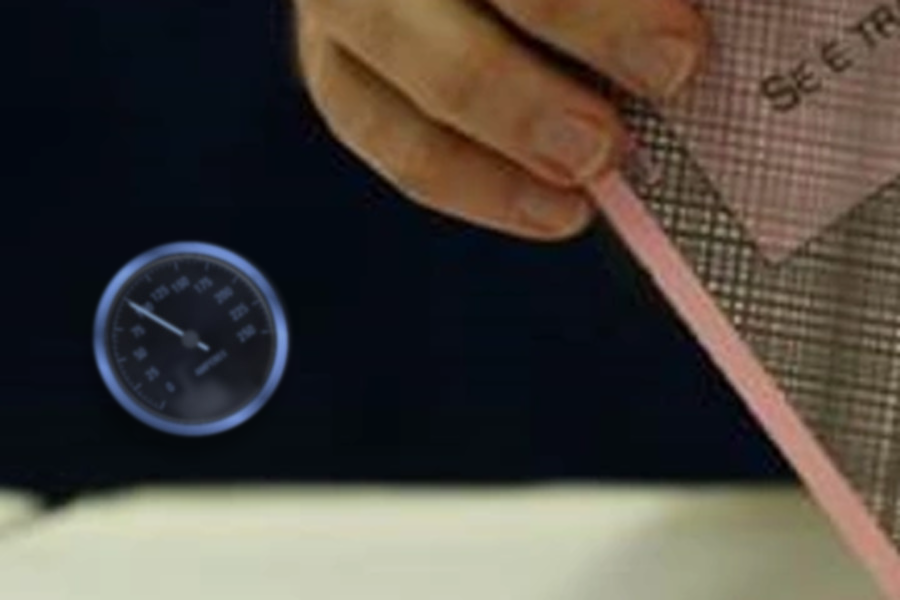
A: A 100
